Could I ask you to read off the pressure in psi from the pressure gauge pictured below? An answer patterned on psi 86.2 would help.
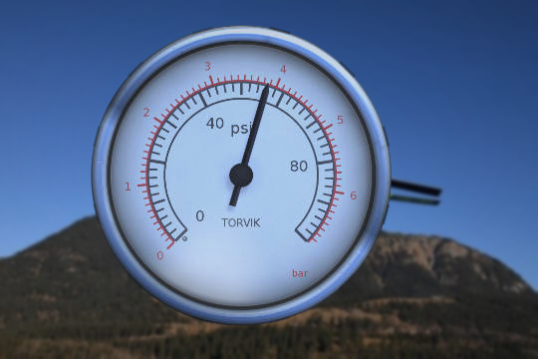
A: psi 56
